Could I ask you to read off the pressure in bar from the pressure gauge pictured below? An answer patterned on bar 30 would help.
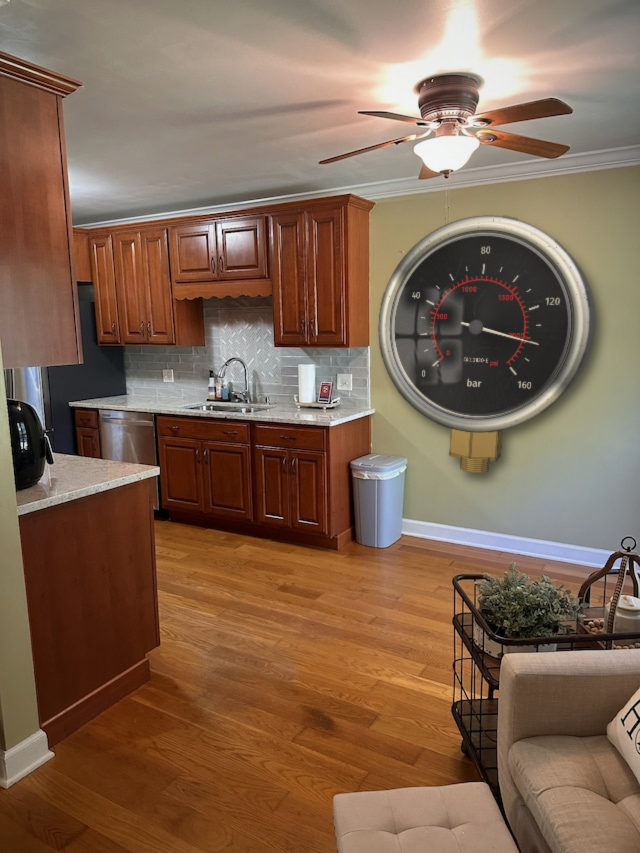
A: bar 140
